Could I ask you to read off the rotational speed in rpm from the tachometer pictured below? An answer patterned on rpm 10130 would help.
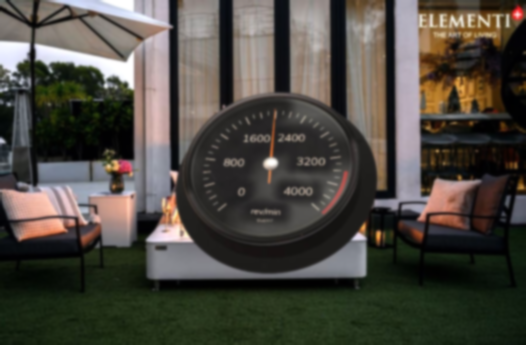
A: rpm 2000
